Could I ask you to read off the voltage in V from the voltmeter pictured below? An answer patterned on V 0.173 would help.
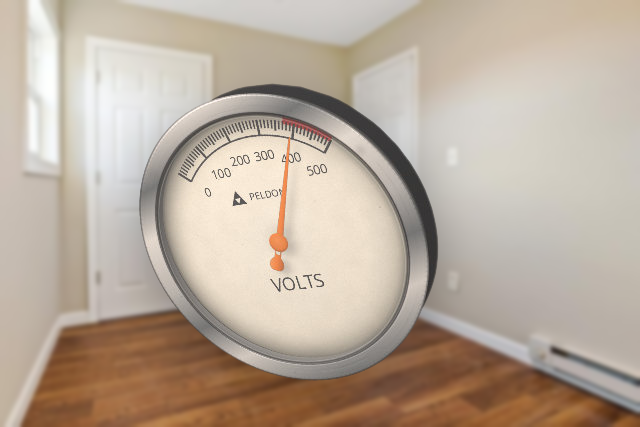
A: V 400
